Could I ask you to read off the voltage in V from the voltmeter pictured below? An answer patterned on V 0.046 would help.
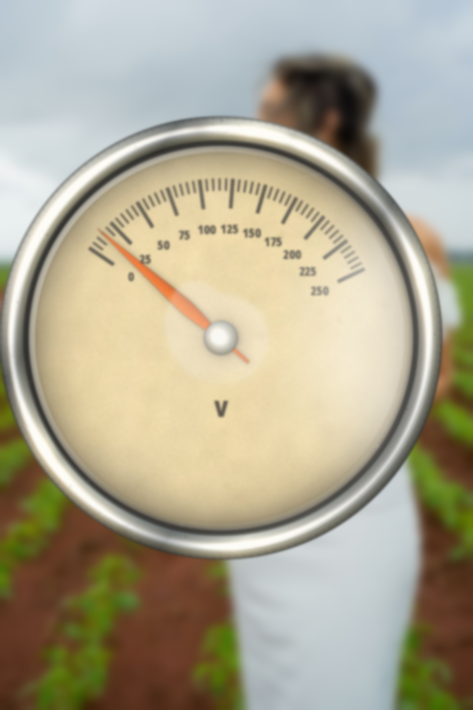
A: V 15
